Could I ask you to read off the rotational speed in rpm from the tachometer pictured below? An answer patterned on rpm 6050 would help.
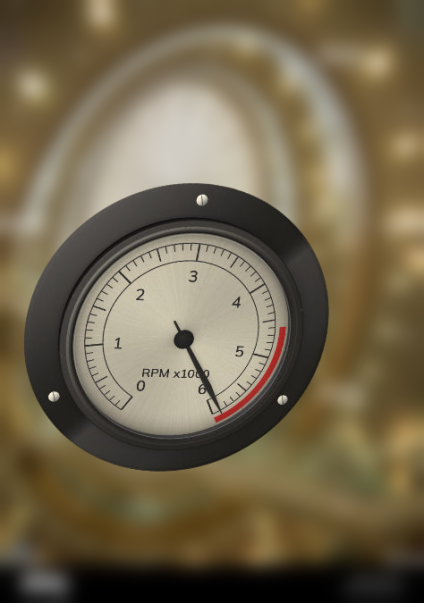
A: rpm 5900
